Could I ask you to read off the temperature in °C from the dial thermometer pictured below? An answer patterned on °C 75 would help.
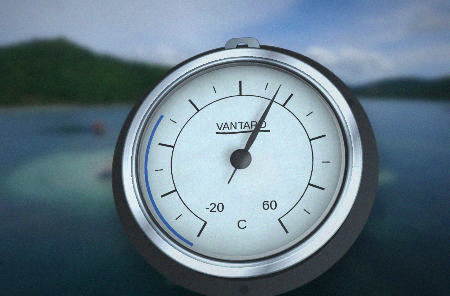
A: °C 27.5
